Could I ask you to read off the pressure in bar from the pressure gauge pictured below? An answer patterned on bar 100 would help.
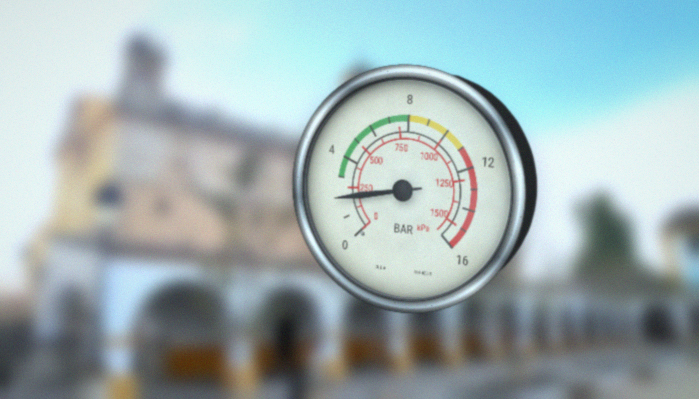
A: bar 2
